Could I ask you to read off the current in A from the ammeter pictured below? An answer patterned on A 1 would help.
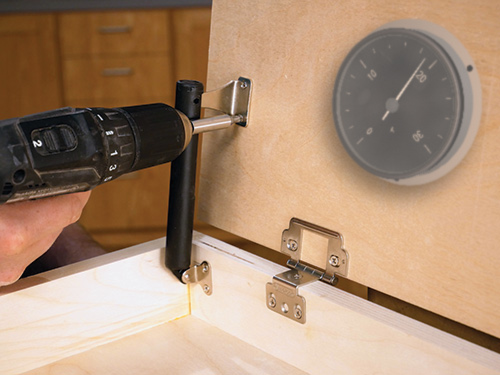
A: A 19
